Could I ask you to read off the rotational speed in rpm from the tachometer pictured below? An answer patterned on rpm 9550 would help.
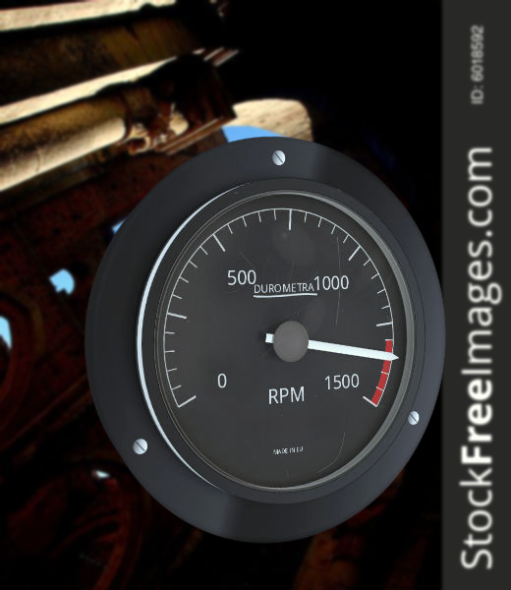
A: rpm 1350
